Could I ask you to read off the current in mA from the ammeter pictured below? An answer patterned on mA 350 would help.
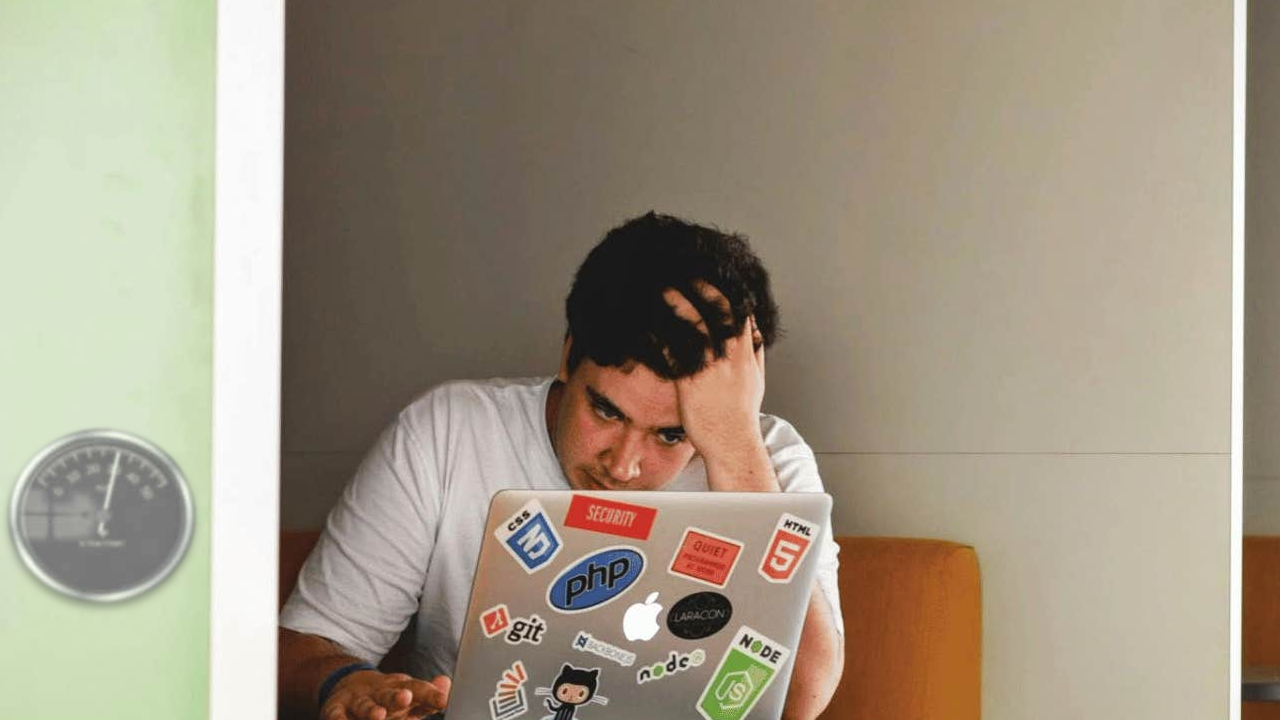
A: mA 30
